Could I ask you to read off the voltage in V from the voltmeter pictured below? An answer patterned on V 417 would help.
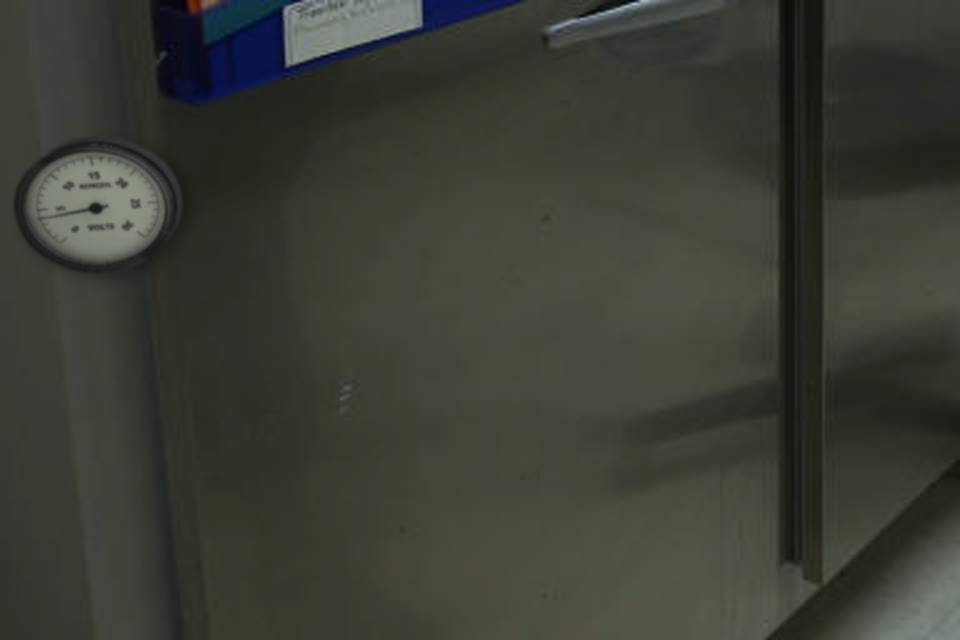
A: V 4
